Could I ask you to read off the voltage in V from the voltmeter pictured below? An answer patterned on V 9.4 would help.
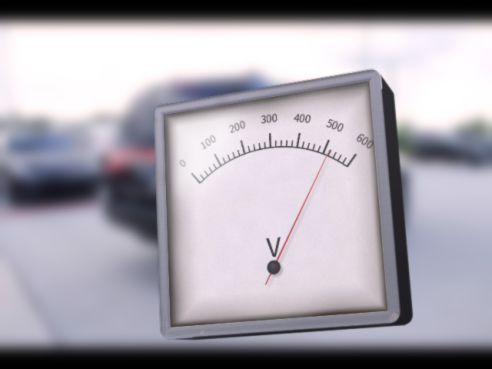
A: V 520
